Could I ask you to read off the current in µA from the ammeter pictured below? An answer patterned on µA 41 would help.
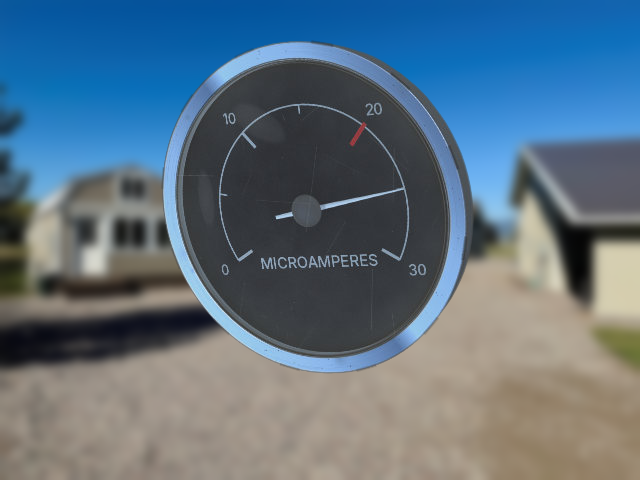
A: µA 25
